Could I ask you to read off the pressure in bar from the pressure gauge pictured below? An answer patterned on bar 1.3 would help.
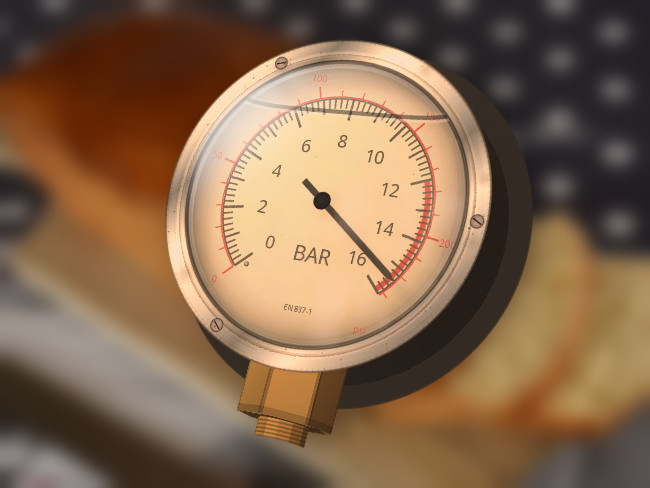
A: bar 15.4
